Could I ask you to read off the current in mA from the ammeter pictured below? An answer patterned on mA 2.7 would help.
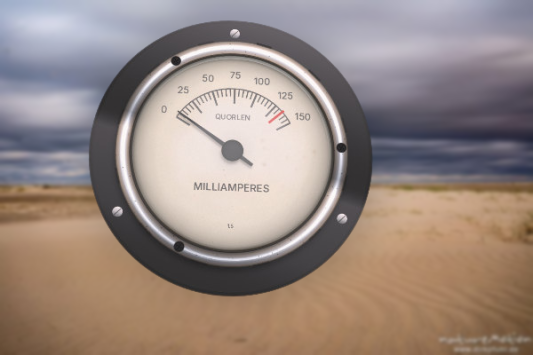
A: mA 5
